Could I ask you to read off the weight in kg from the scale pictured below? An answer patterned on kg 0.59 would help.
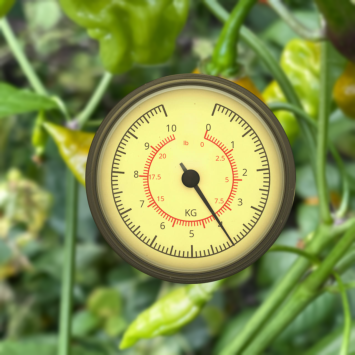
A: kg 4
